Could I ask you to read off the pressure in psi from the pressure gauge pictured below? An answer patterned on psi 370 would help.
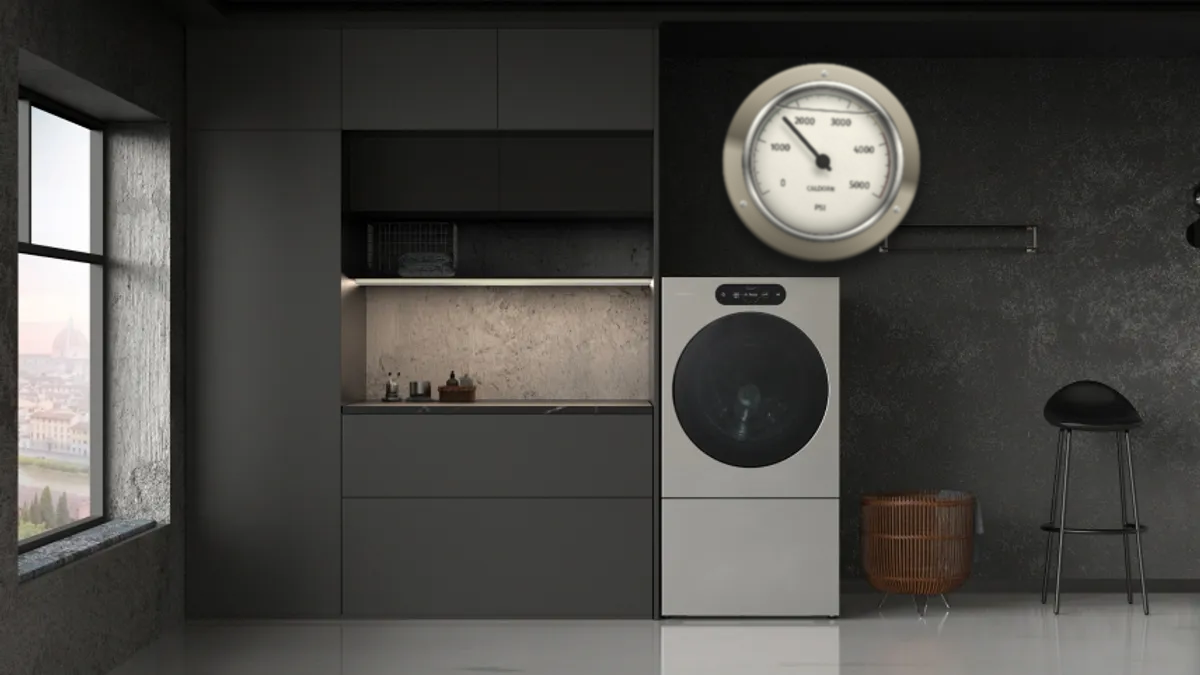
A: psi 1600
